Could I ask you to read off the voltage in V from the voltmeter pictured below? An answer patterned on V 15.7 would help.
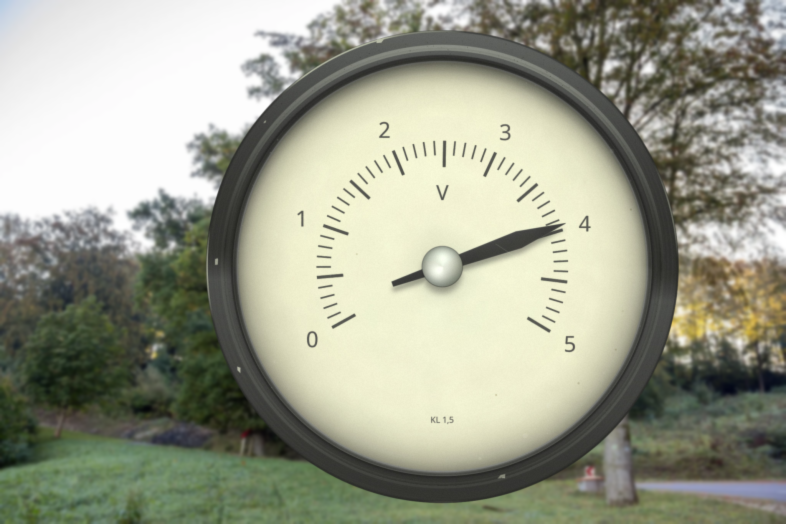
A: V 3.95
